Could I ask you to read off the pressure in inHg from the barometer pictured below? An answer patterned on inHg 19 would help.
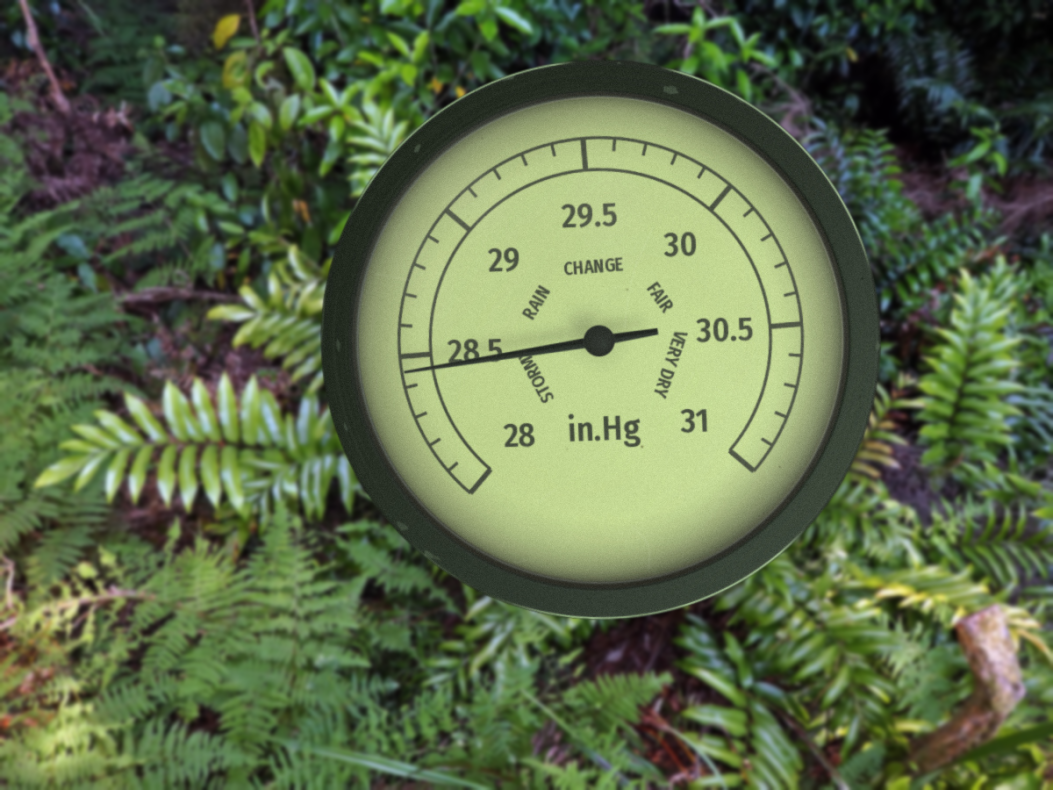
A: inHg 28.45
